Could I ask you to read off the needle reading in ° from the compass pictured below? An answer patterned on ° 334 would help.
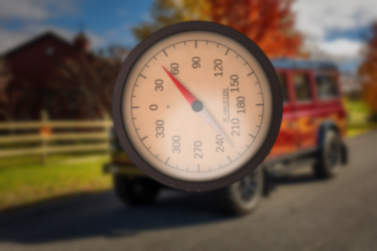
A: ° 50
